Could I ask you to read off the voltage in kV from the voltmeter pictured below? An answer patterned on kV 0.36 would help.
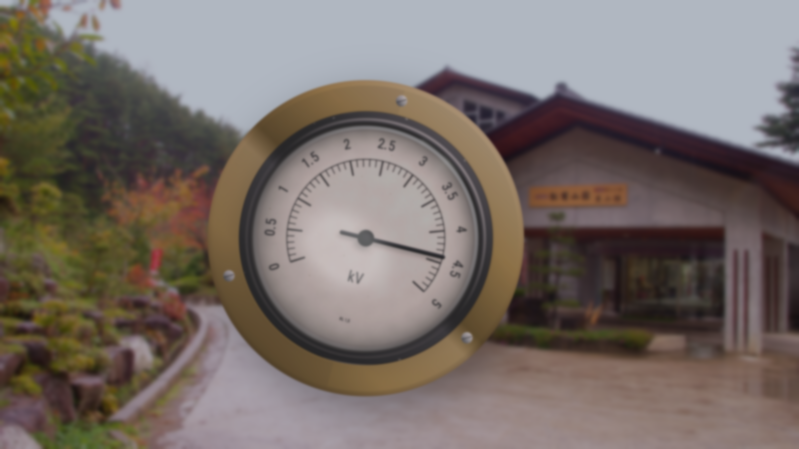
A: kV 4.4
